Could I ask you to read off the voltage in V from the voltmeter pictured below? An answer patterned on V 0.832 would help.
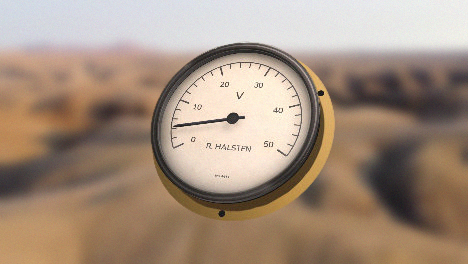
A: V 4
